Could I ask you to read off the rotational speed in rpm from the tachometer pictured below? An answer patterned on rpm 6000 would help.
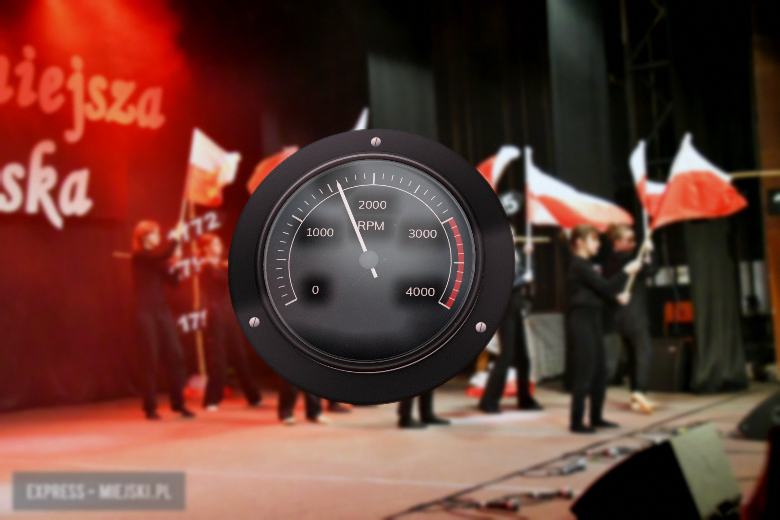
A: rpm 1600
